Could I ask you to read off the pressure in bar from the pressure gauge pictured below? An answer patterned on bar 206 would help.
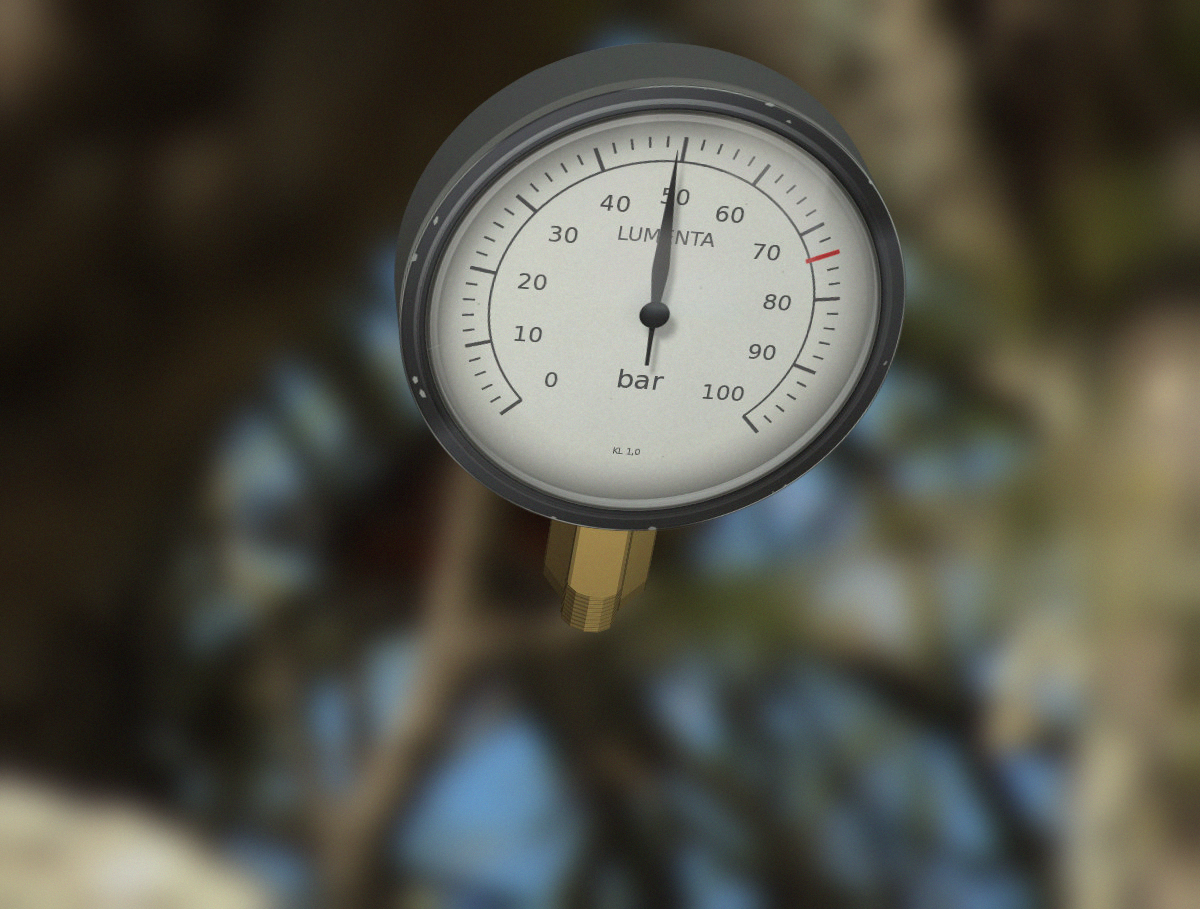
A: bar 49
